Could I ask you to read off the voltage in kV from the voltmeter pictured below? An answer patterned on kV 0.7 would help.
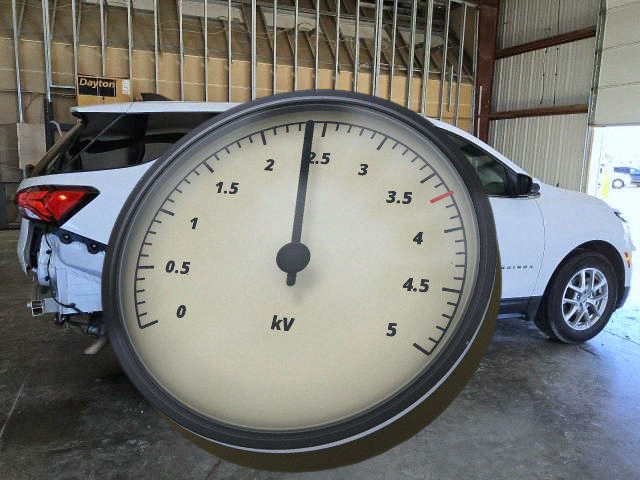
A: kV 2.4
